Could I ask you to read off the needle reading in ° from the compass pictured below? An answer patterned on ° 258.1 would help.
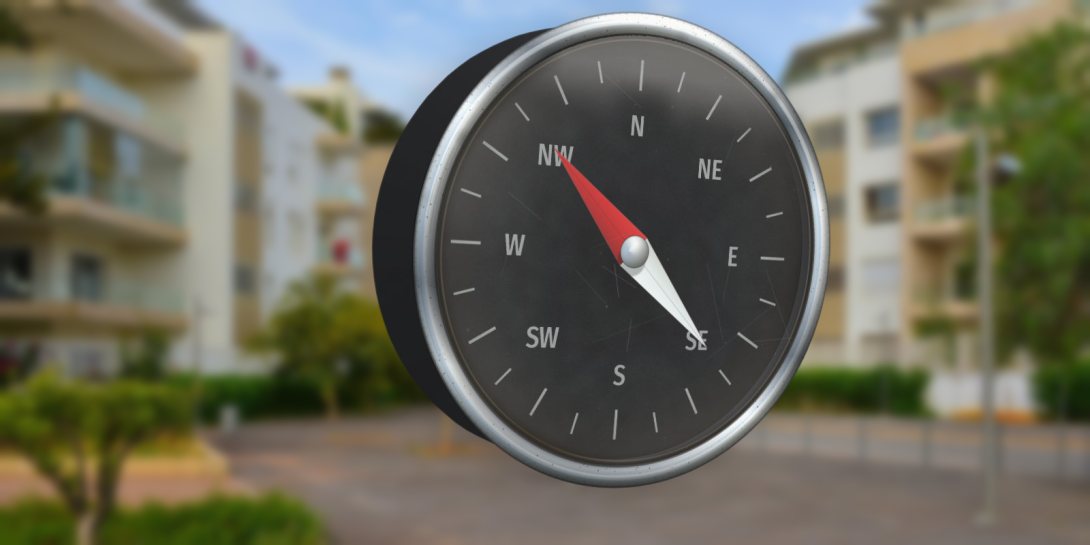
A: ° 315
